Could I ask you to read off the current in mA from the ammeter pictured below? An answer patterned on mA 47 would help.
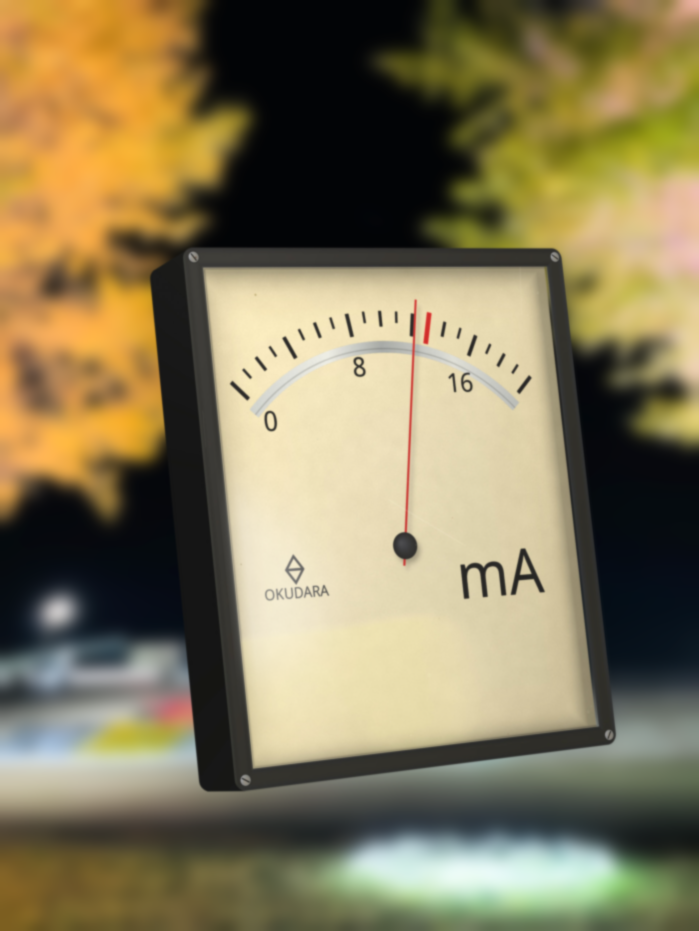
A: mA 12
